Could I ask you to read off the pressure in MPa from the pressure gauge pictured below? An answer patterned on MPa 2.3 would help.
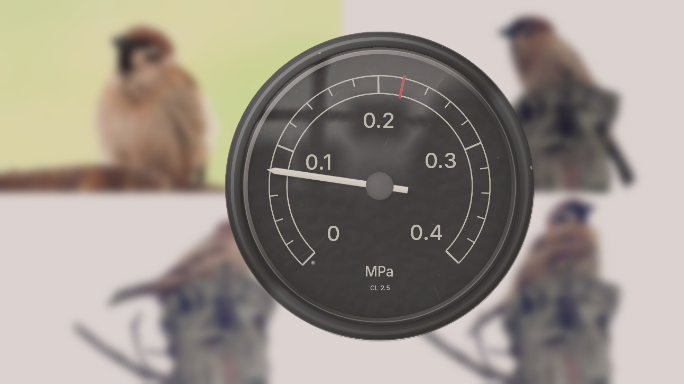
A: MPa 0.08
